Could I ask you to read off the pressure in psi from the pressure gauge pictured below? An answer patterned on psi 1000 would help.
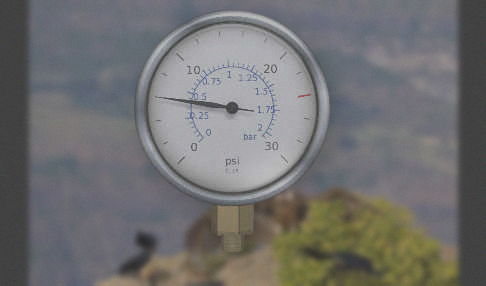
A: psi 6
